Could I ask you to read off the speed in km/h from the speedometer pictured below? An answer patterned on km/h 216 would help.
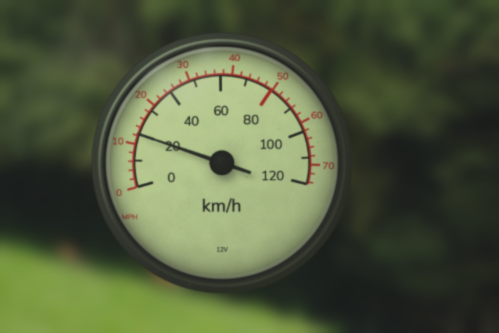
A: km/h 20
